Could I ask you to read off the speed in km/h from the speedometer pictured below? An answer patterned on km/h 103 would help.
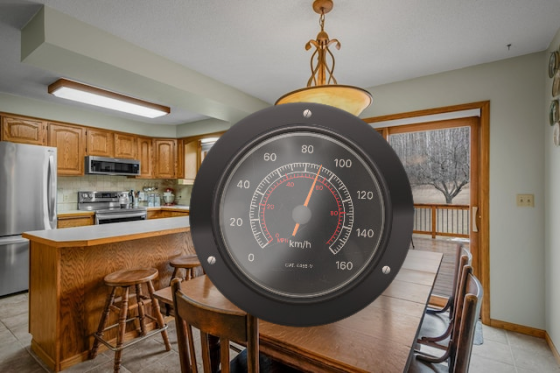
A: km/h 90
